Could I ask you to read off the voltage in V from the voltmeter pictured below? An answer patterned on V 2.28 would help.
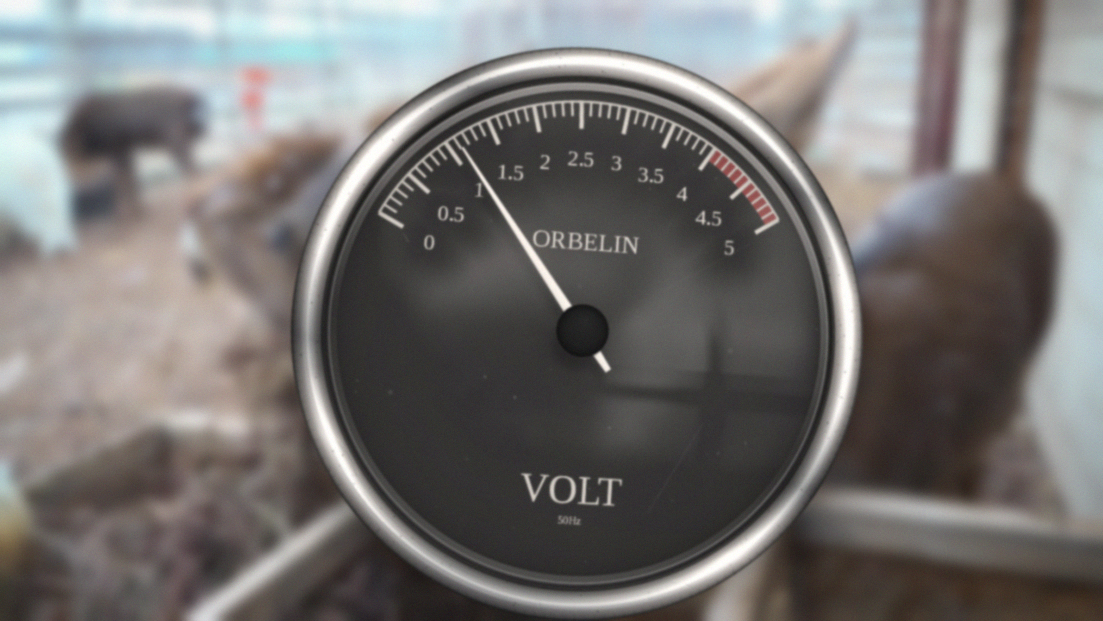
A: V 1.1
